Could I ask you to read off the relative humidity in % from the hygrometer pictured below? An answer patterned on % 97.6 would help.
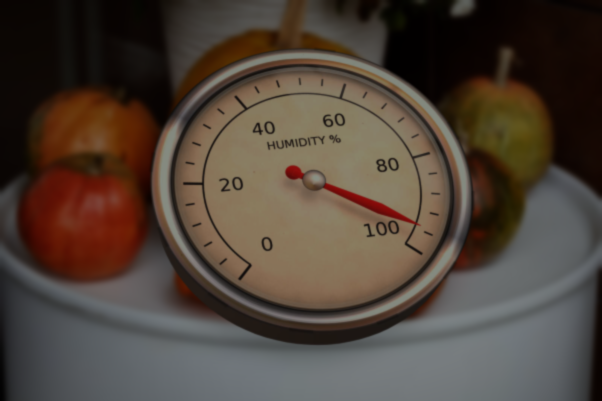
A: % 96
